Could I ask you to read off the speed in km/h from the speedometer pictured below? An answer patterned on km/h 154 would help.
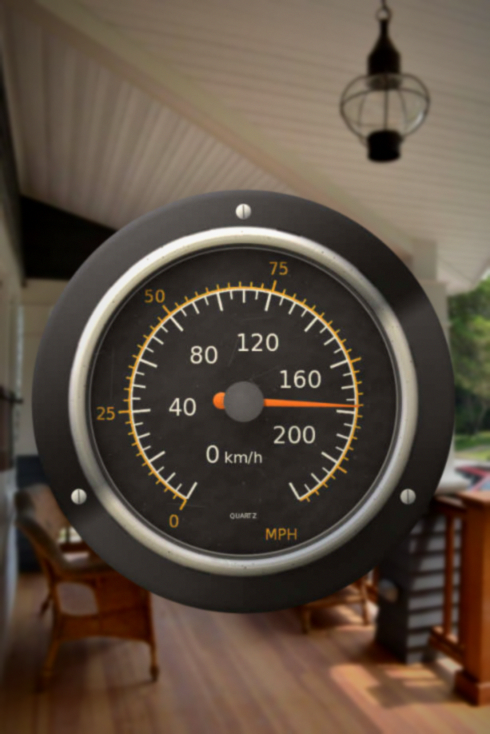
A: km/h 177.5
